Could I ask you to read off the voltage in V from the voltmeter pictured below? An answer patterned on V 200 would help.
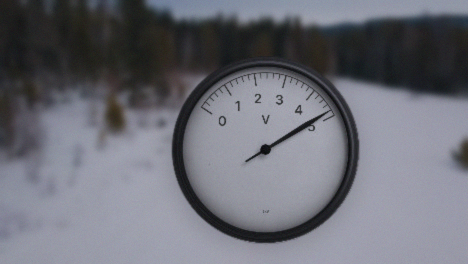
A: V 4.8
